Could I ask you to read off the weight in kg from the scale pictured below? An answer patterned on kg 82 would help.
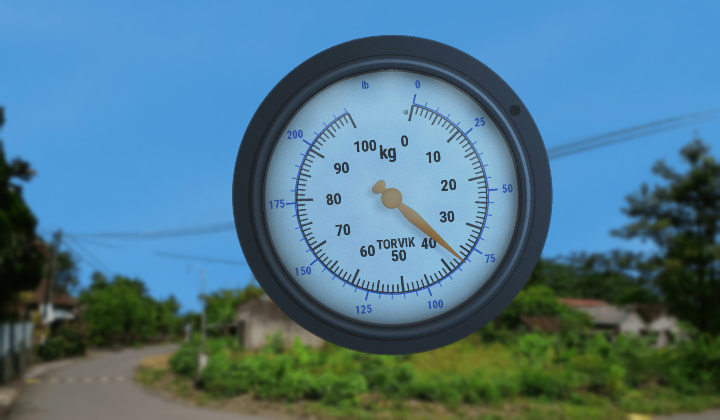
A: kg 37
